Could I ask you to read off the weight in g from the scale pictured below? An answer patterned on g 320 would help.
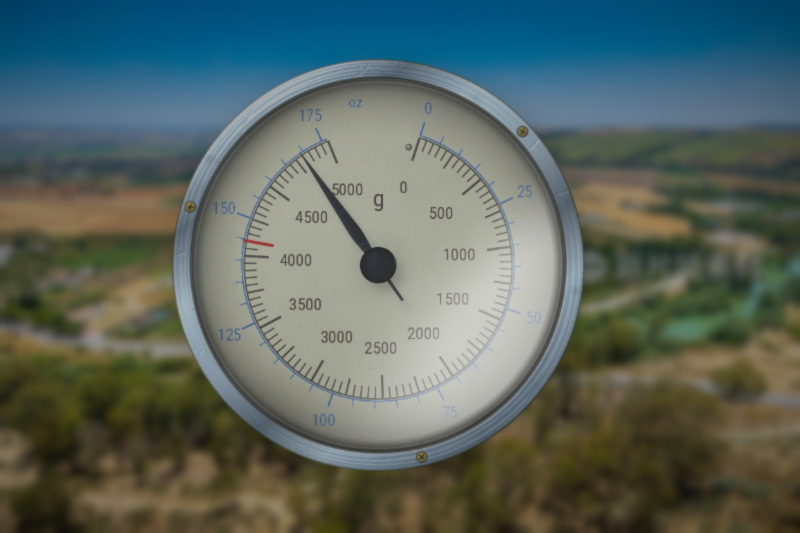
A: g 4800
